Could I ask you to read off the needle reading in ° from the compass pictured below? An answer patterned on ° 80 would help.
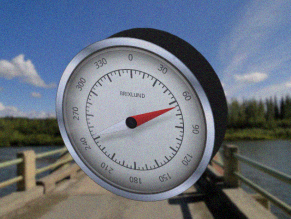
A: ° 65
